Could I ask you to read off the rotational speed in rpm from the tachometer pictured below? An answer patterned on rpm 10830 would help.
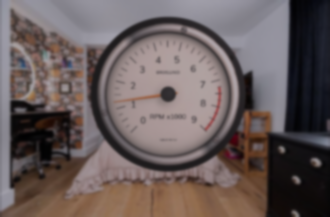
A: rpm 1250
